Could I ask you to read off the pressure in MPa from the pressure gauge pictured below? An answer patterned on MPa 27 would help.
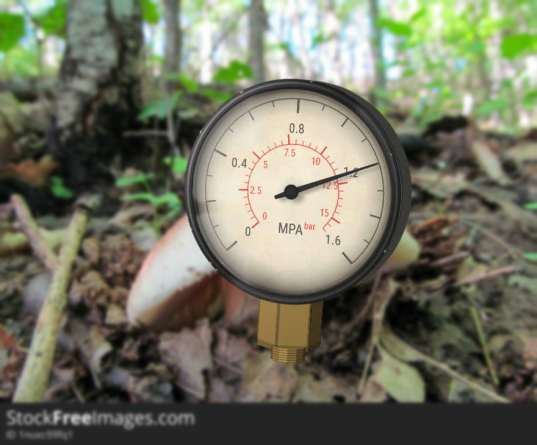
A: MPa 1.2
